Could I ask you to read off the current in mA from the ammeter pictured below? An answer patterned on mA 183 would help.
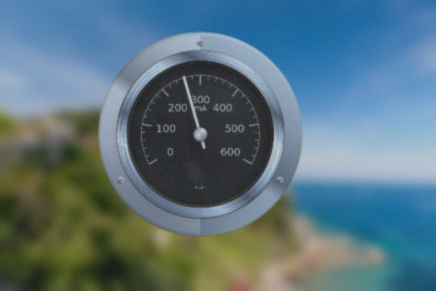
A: mA 260
